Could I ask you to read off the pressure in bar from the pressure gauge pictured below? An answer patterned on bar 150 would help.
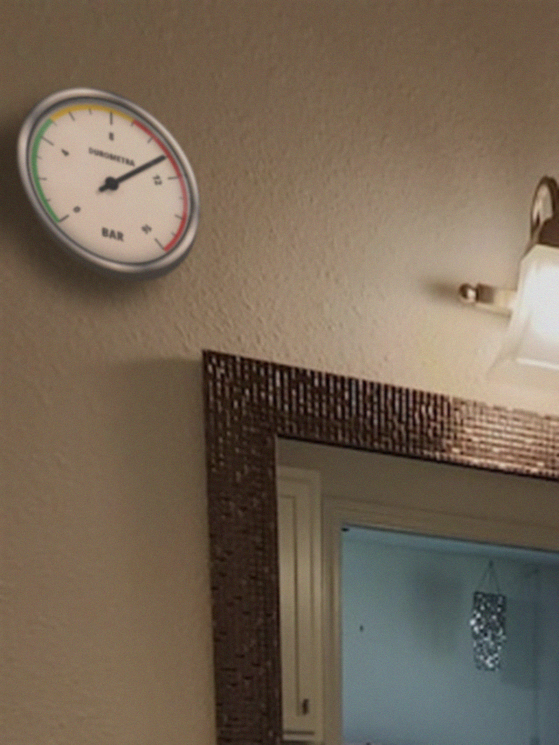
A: bar 11
